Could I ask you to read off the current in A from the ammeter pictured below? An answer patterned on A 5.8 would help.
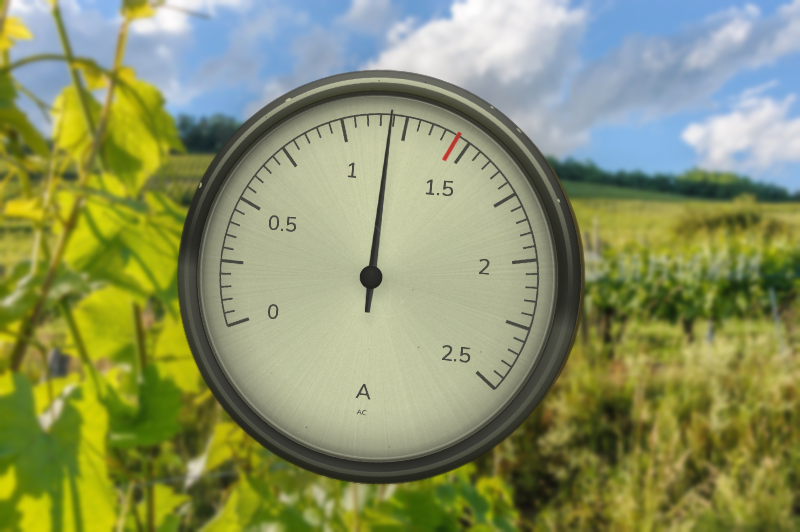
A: A 1.2
